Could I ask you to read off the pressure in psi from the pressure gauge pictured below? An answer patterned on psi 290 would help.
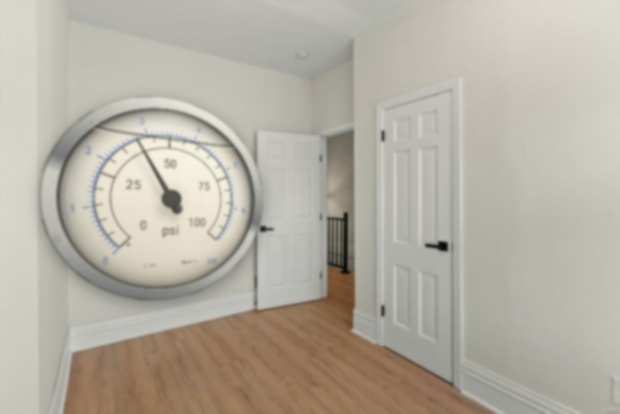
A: psi 40
